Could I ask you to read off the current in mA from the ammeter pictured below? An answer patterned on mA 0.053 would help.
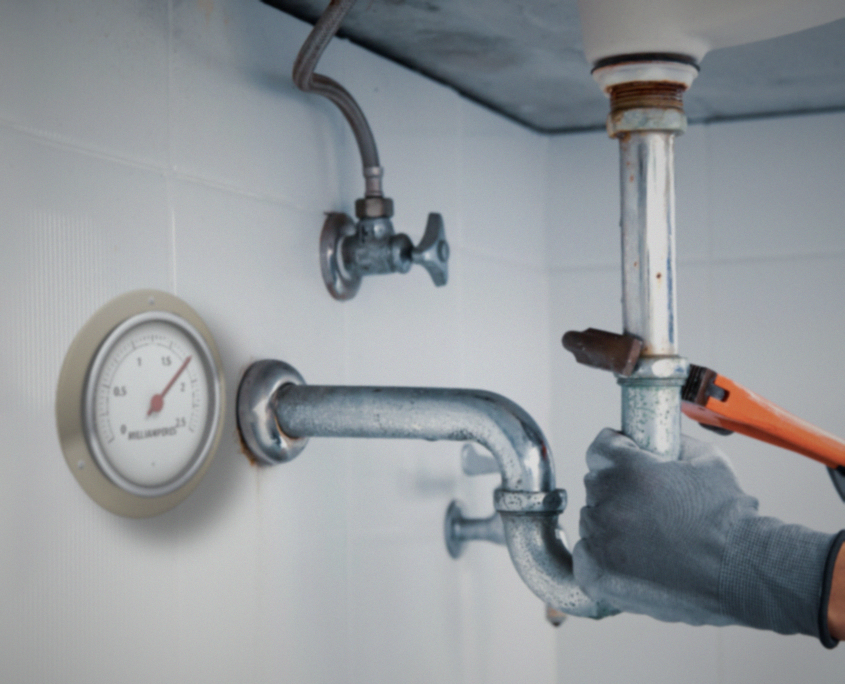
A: mA 1.75
